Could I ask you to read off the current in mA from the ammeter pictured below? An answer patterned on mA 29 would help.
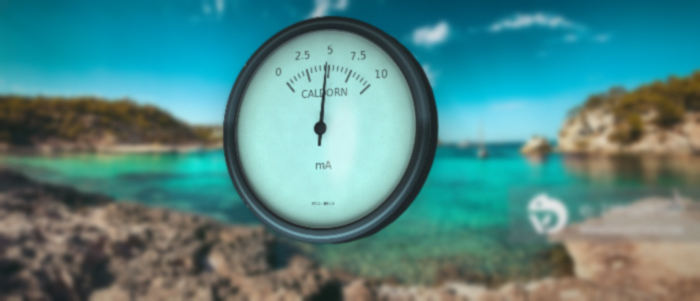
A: mA 5
